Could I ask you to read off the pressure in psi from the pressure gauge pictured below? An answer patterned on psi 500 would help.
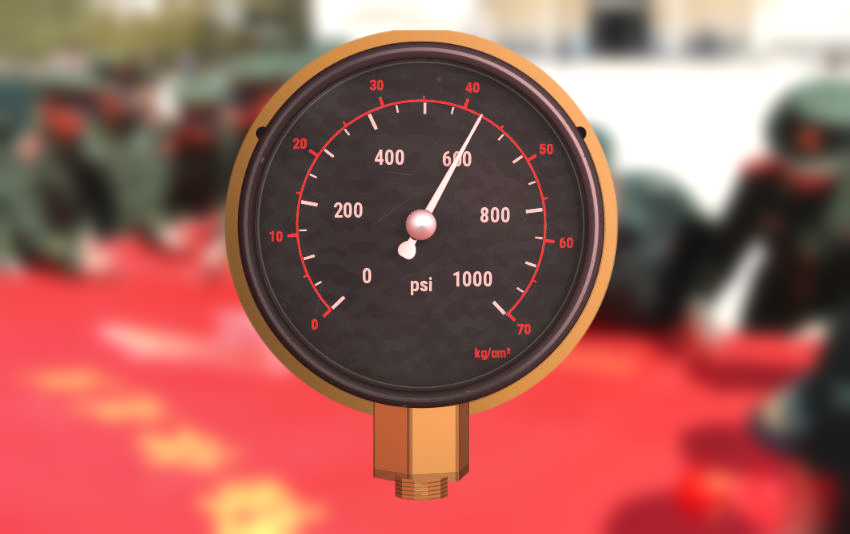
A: psi 600
